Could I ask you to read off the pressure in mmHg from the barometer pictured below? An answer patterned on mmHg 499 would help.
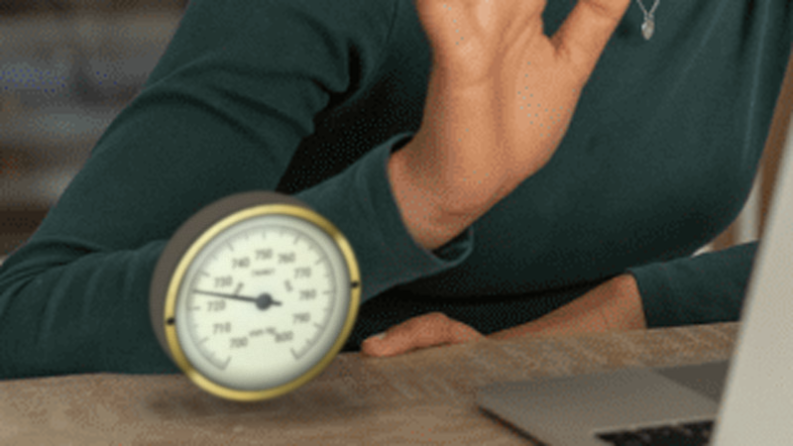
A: mmHg 725
